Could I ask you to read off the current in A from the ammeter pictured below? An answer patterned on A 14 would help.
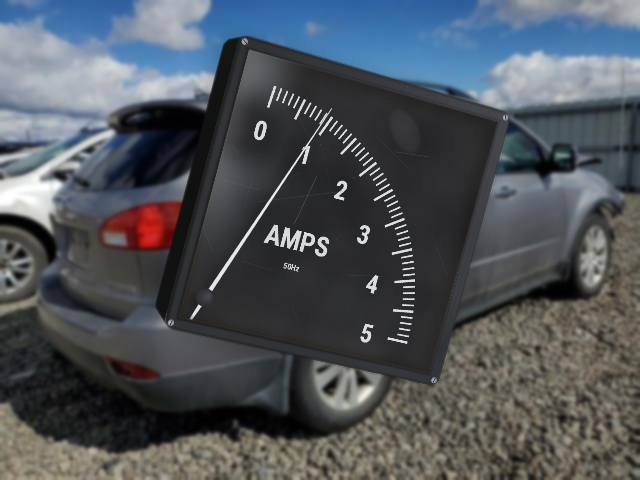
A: A 0.9
